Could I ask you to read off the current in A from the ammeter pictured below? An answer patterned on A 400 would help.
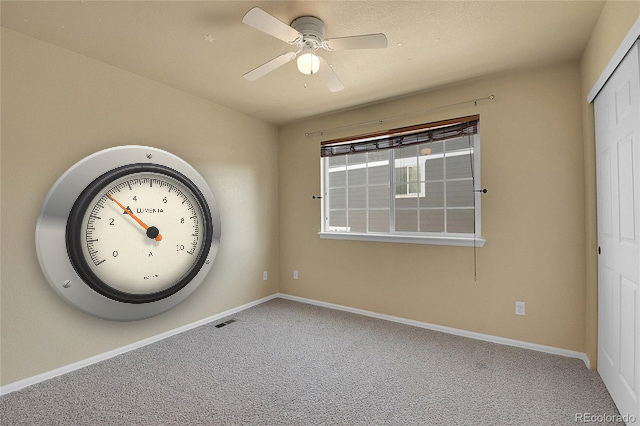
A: A 3
